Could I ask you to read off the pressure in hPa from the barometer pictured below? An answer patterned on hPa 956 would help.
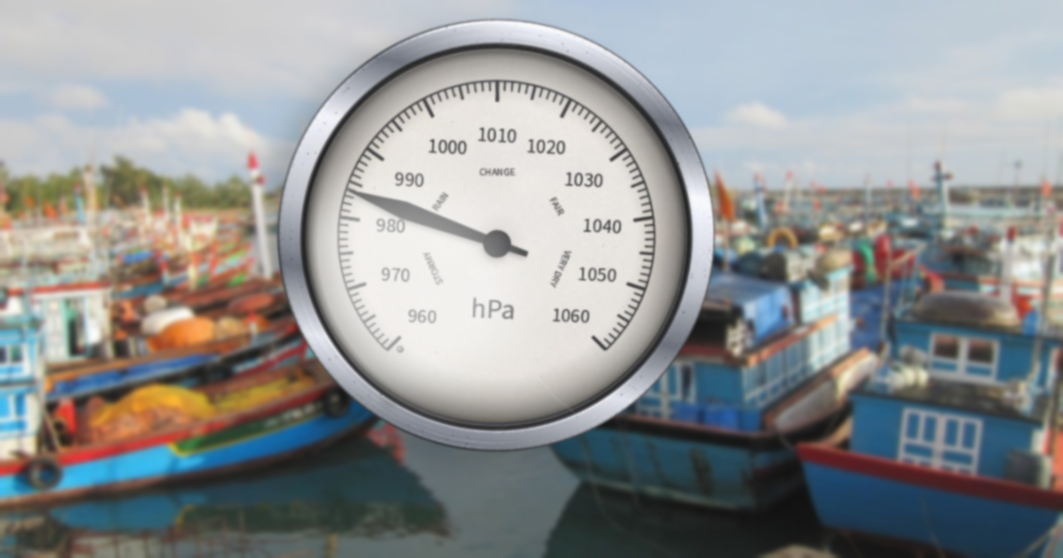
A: hPa 984
